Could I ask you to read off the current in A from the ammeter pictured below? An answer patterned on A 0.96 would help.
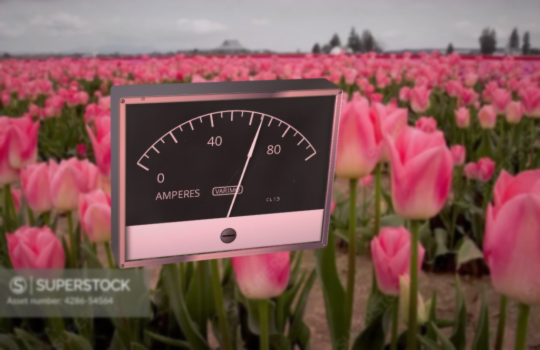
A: A 65
